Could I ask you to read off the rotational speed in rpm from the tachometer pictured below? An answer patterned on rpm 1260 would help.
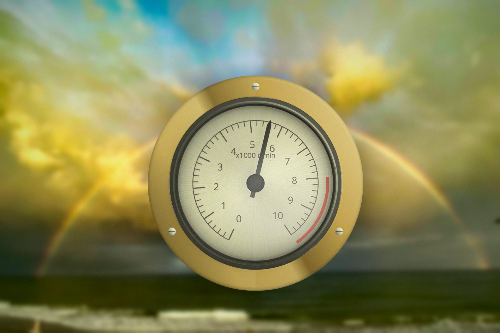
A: rpm 5600
